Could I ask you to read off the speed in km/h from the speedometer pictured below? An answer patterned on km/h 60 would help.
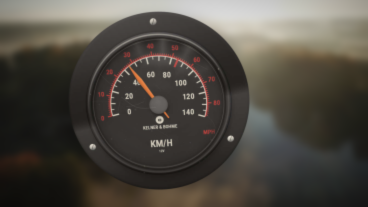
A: km/h 45
